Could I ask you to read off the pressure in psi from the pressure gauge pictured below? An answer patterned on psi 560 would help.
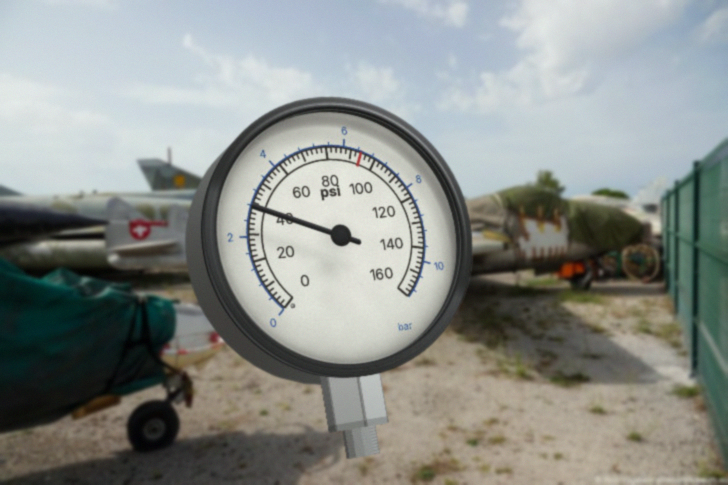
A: psi 40
